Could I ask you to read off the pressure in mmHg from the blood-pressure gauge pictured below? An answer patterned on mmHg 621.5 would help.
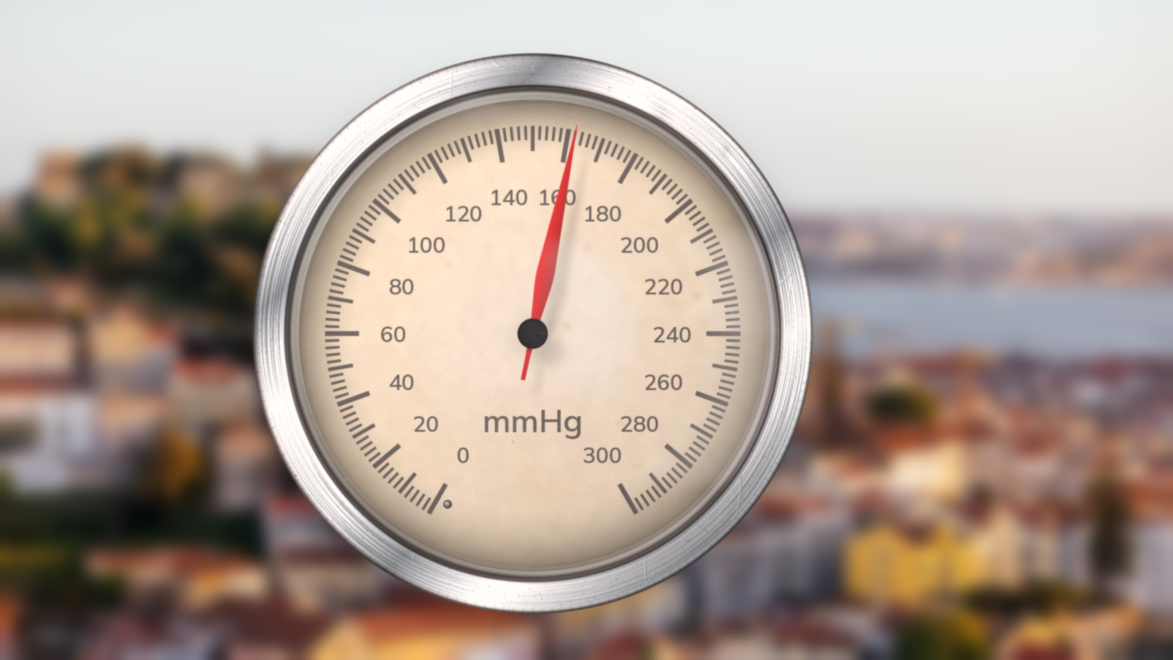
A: mmHg 162
